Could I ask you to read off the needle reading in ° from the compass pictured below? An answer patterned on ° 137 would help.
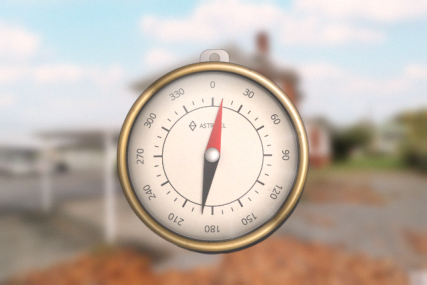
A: ° 10
